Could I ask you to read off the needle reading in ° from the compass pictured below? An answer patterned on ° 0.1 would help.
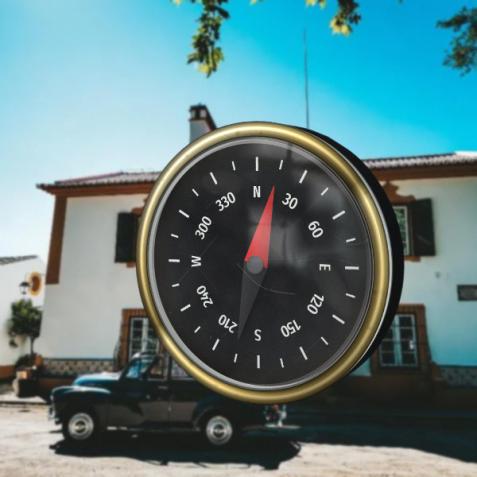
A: ° 15
